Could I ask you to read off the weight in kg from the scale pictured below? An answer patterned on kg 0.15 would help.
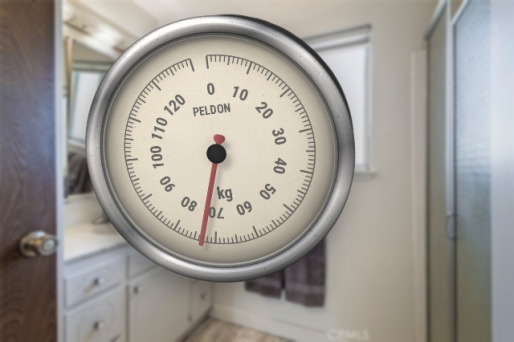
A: kg 73
